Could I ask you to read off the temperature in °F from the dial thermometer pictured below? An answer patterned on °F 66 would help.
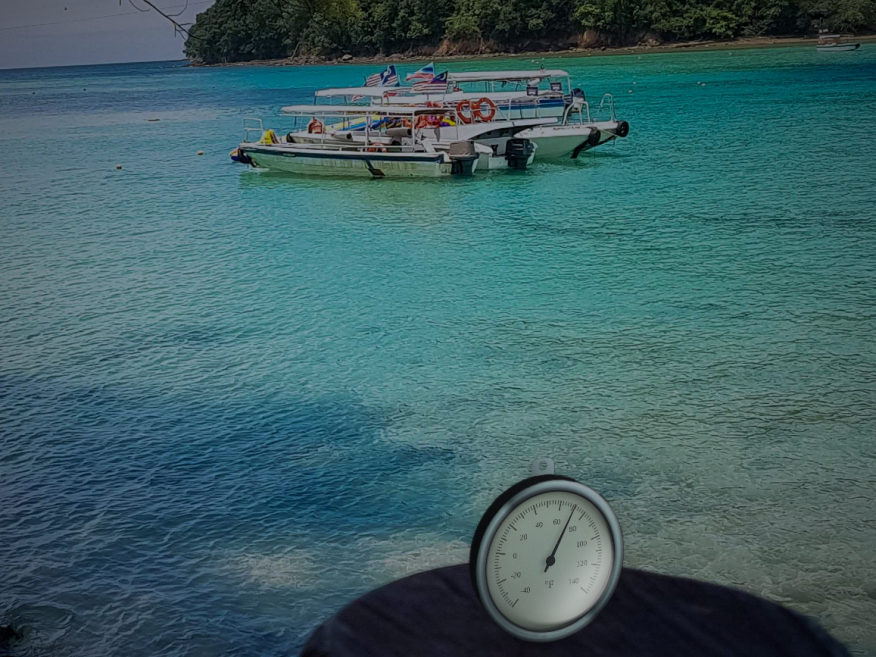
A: °F 70
